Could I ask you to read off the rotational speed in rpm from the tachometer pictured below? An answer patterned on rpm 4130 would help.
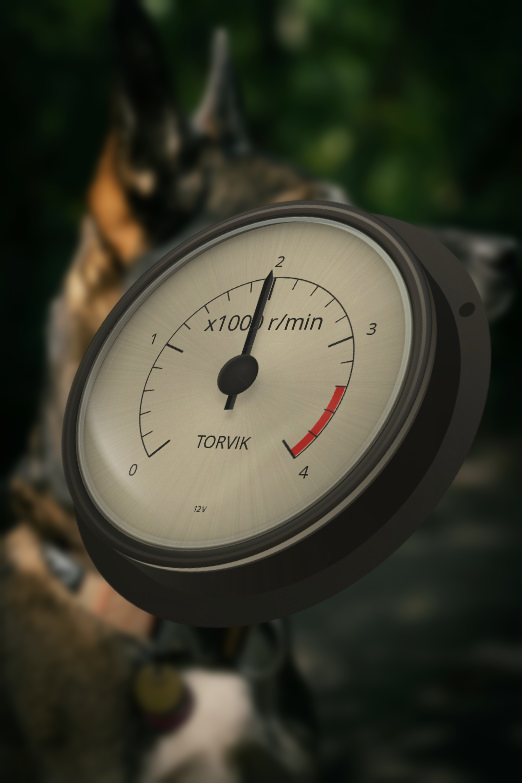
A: rpm 2000
